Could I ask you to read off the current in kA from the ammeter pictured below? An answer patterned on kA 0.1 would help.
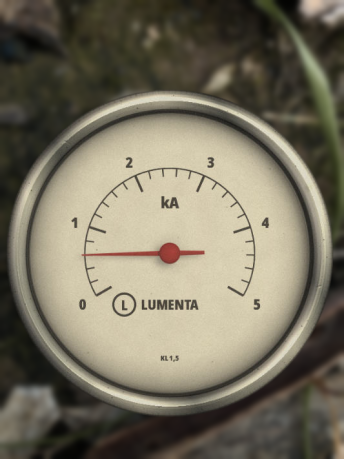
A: kA 0.6
